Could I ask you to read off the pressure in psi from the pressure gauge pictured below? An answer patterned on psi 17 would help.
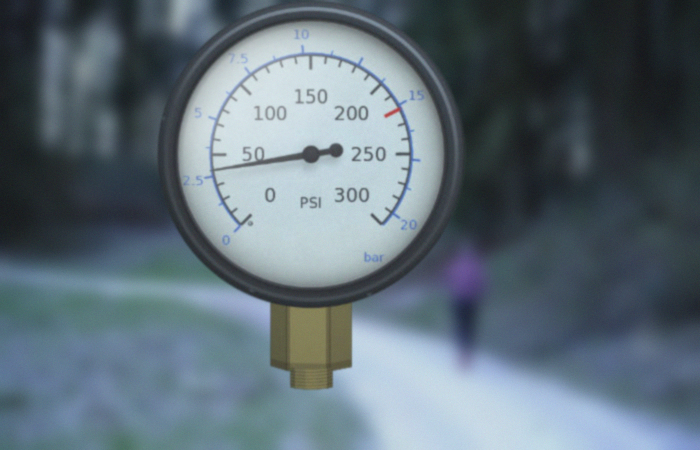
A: psi 40
